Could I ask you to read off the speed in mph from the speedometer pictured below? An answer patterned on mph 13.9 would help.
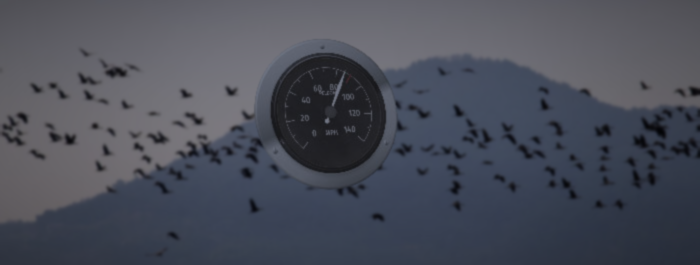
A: mph 85
